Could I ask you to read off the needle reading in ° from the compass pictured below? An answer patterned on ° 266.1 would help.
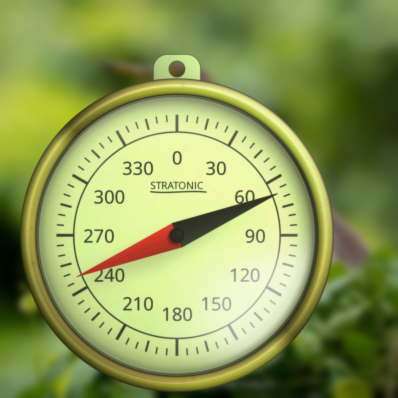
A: ° 247.5
